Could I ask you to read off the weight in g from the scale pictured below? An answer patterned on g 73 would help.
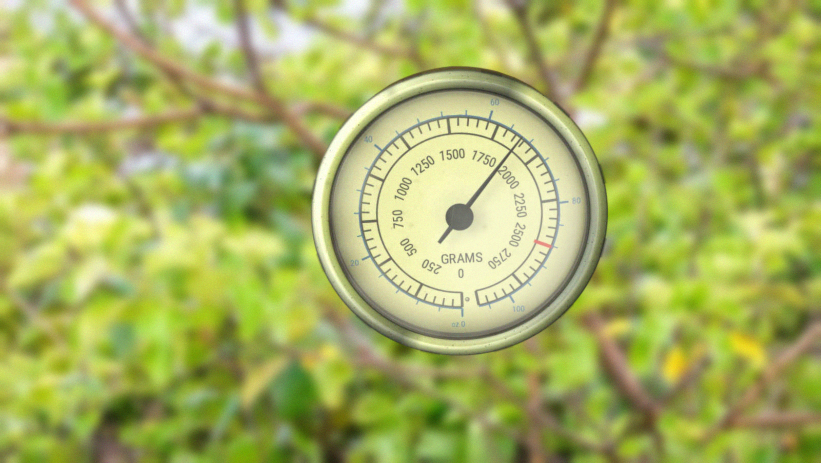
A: g 1875
